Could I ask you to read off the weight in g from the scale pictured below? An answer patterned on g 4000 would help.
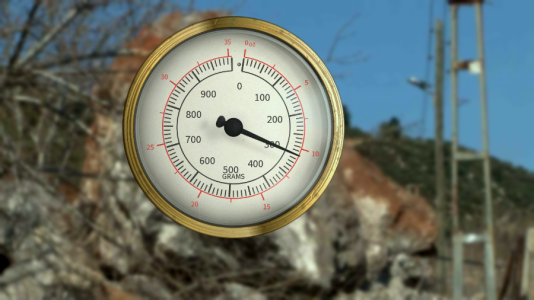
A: g 300
